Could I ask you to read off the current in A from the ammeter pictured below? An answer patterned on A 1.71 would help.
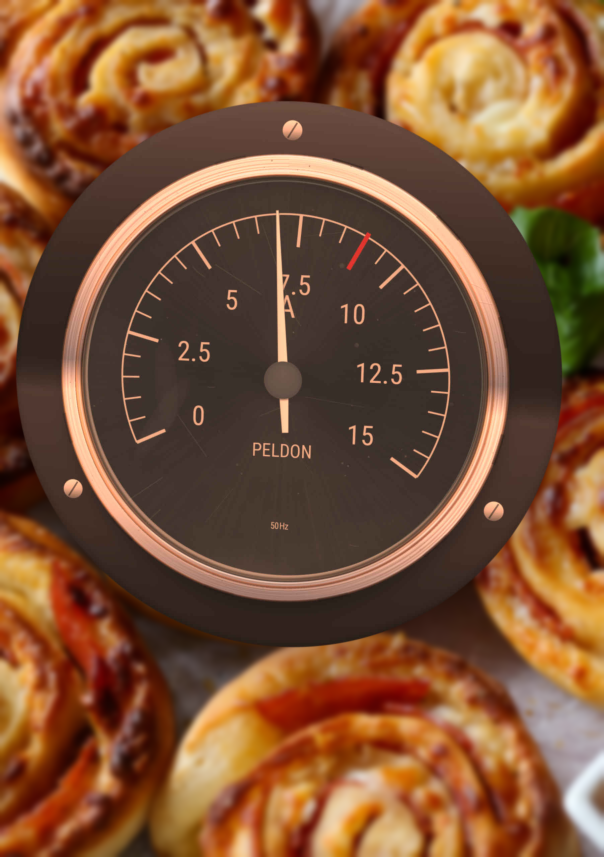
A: A 7
